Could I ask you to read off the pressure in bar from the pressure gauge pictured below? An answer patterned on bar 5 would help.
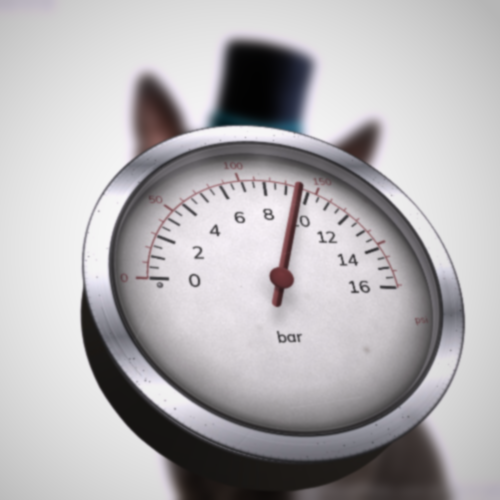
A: bar 9.5
